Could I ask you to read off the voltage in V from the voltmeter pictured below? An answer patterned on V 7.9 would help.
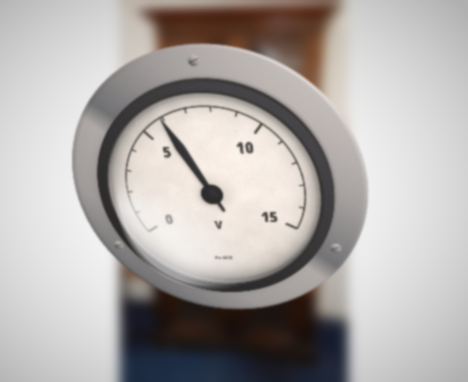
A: V 6
